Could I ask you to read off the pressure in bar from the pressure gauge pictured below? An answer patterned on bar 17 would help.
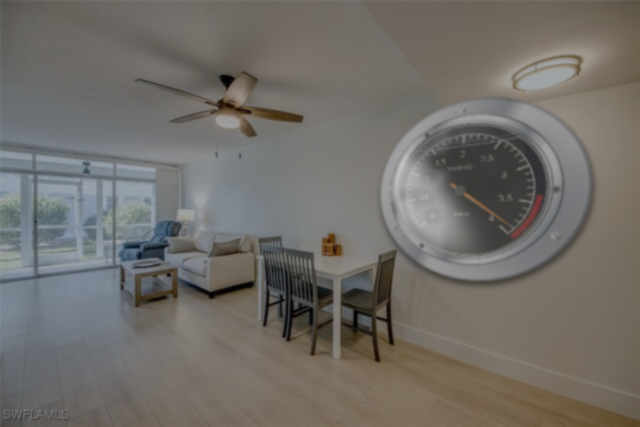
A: bar 3.9
